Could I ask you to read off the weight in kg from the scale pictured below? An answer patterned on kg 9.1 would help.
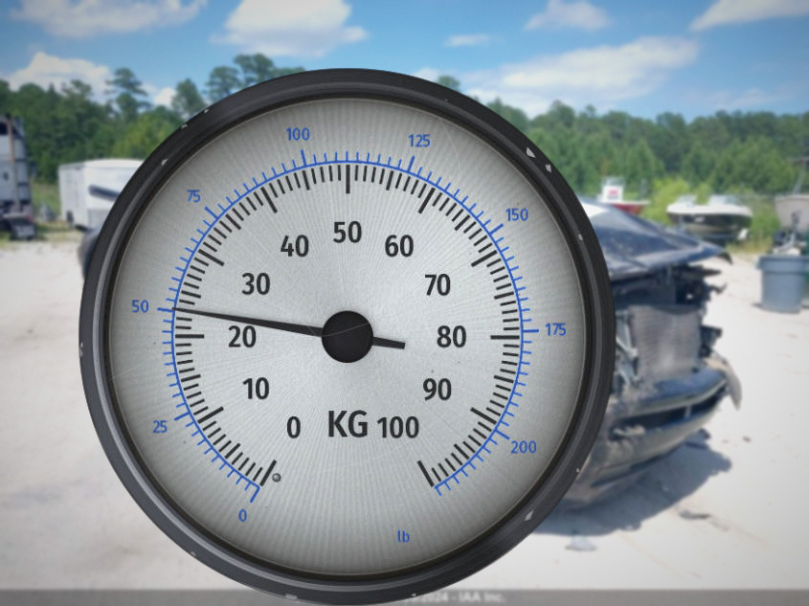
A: kg 23
